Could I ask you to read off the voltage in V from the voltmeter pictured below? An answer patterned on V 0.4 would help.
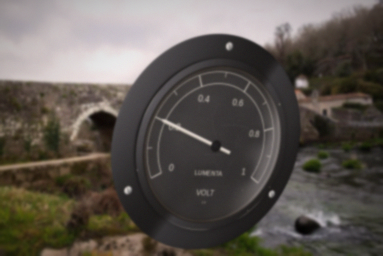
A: V 0.2
